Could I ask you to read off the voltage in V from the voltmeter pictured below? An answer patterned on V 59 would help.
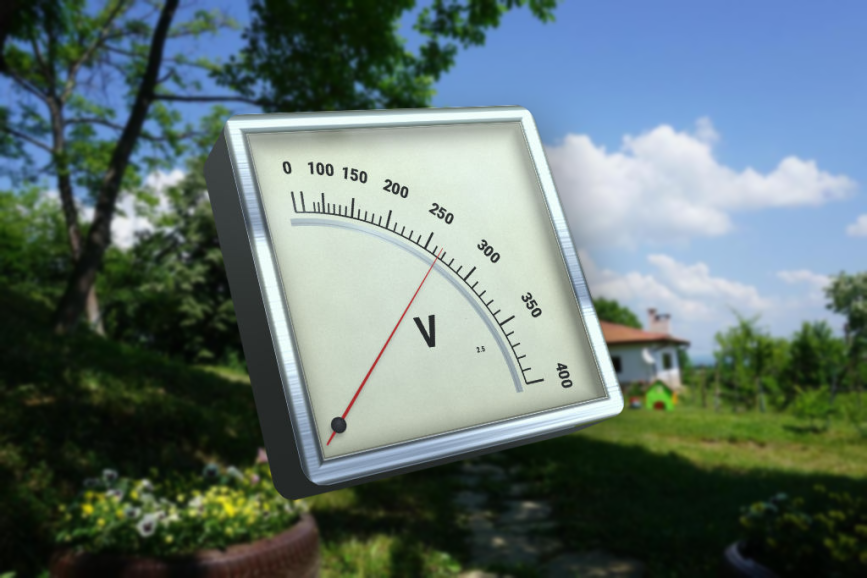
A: V 265
